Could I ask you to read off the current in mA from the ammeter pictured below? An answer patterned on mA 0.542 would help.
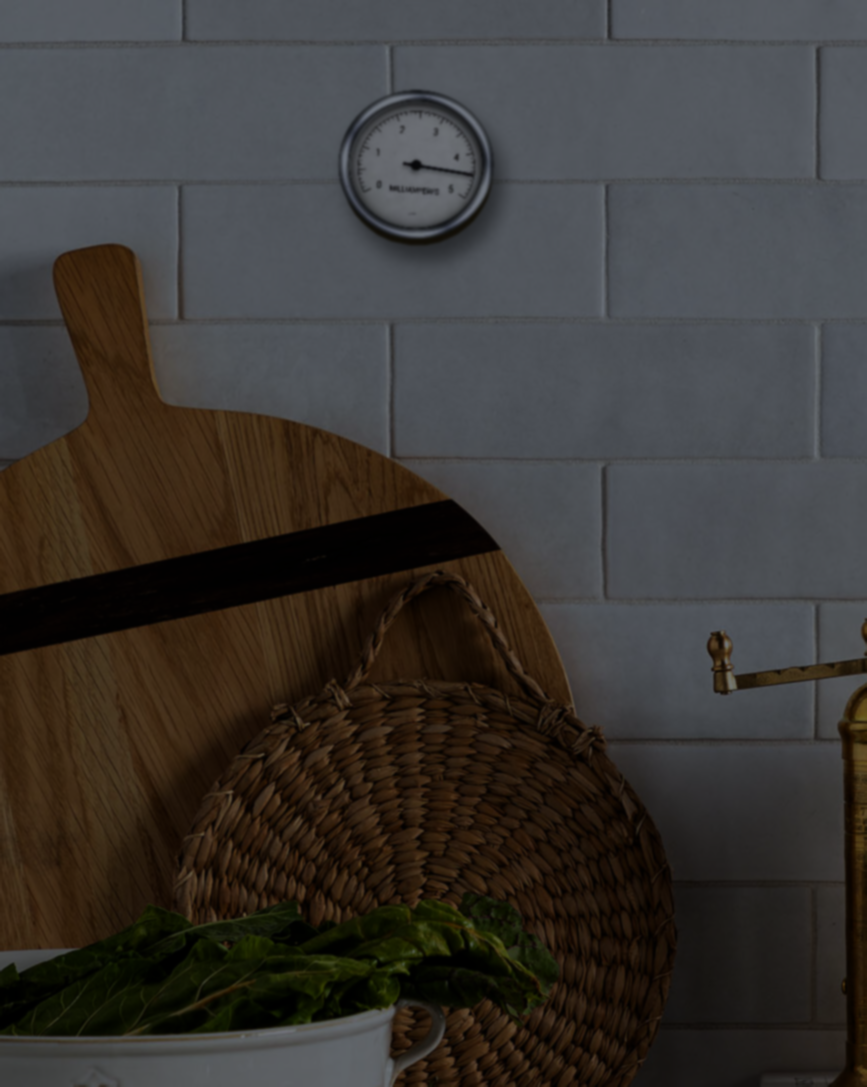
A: mA 4.5
